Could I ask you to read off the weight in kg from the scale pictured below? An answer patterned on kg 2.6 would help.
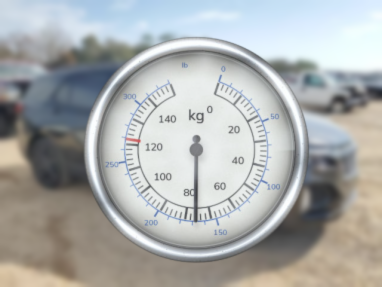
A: kg 76
